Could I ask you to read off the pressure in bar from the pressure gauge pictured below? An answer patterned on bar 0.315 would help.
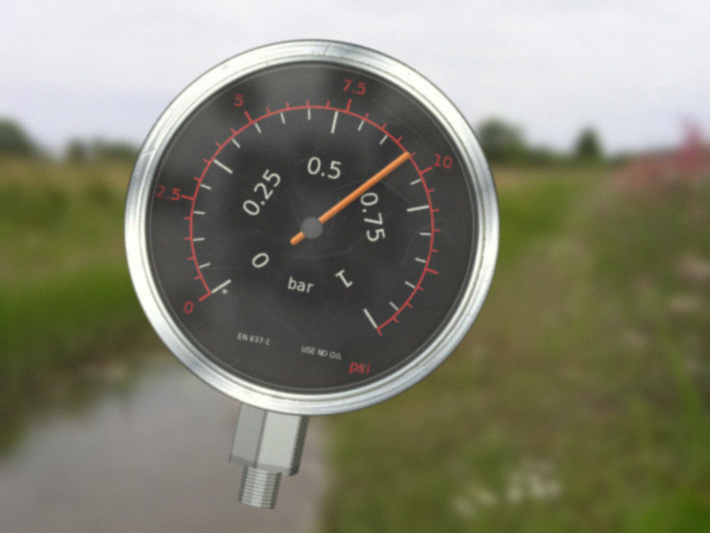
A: bar 0.65
